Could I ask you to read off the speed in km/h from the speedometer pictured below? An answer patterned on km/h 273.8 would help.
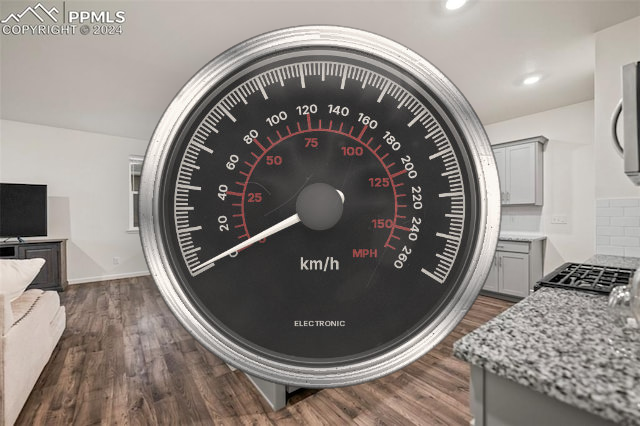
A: km/h 2
